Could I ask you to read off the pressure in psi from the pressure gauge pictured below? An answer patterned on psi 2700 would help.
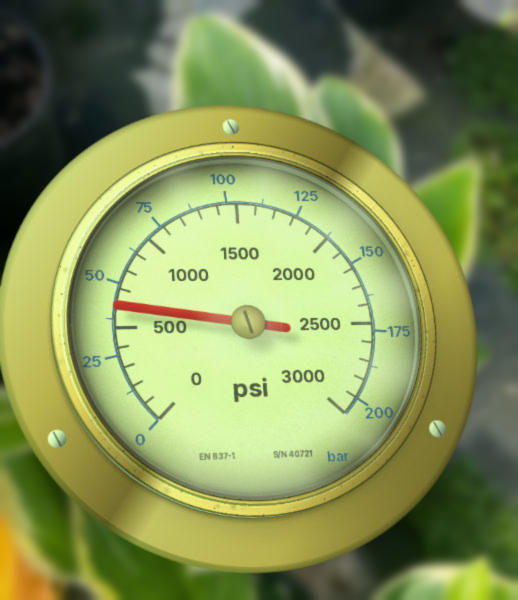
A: psi 600
